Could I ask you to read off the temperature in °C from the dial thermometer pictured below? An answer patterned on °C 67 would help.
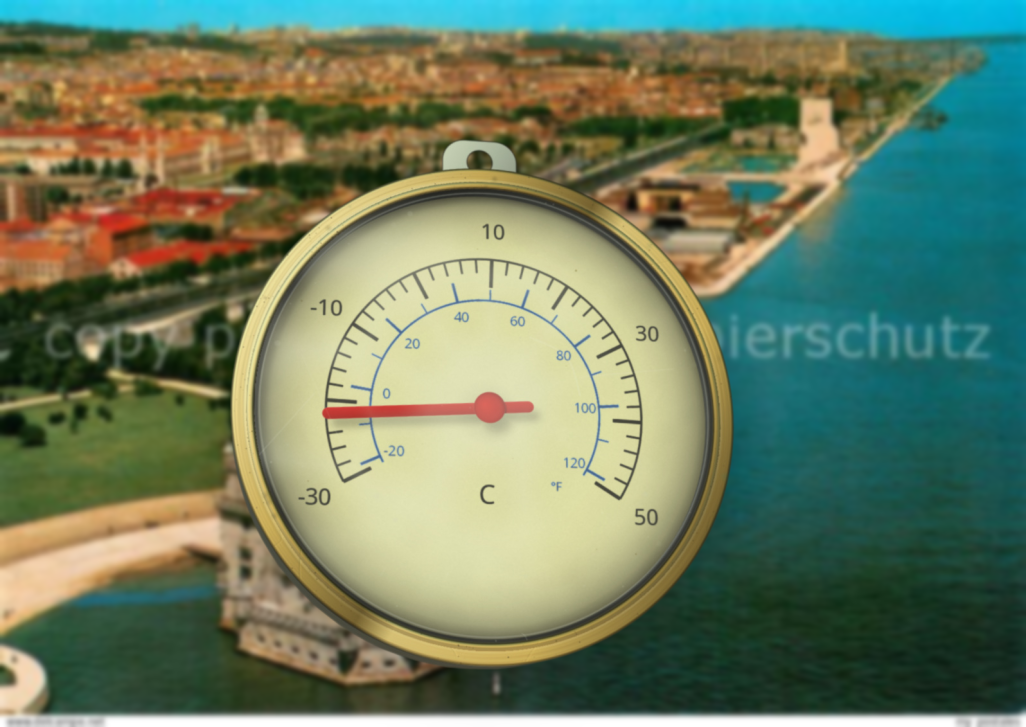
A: °C -22
